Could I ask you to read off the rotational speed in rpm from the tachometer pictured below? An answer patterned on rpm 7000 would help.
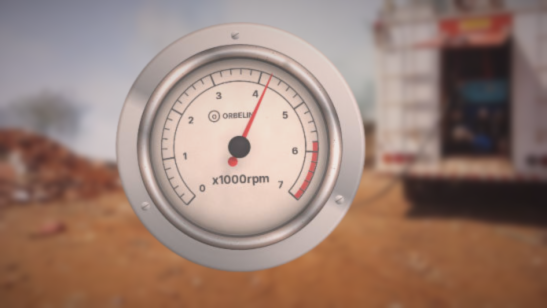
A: rpm 4200
